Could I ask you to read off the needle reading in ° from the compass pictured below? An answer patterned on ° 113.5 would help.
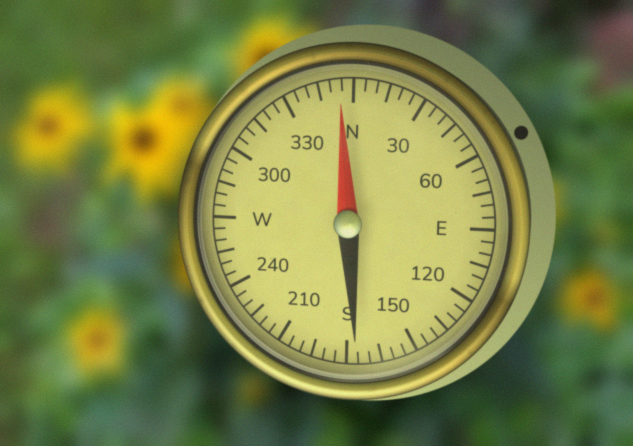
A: ° 355
